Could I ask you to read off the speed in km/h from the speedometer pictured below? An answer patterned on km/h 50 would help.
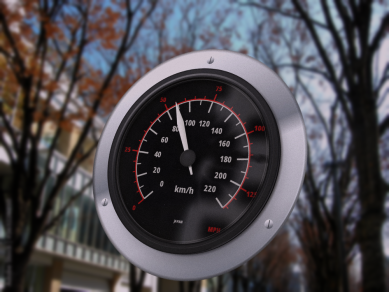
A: km/h 90
